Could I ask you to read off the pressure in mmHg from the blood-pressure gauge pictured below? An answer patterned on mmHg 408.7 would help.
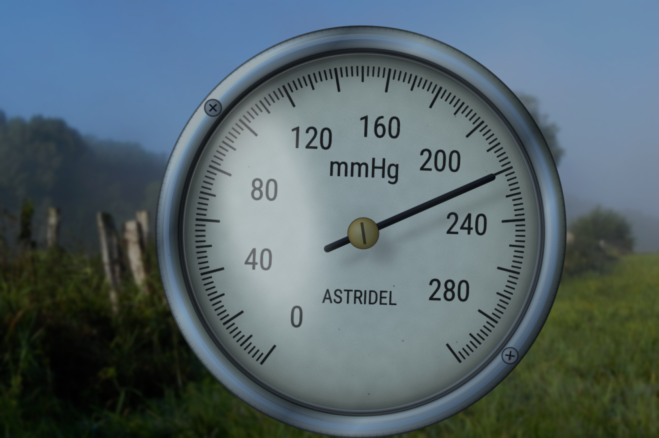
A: mmHg 220
